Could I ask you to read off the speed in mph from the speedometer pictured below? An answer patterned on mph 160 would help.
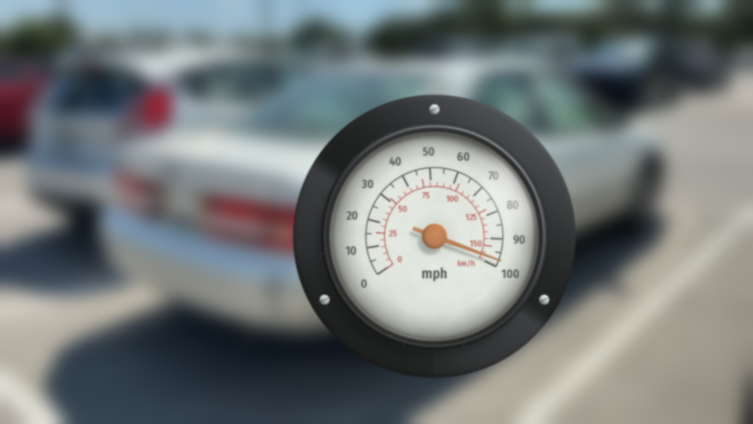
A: mph 97.5
